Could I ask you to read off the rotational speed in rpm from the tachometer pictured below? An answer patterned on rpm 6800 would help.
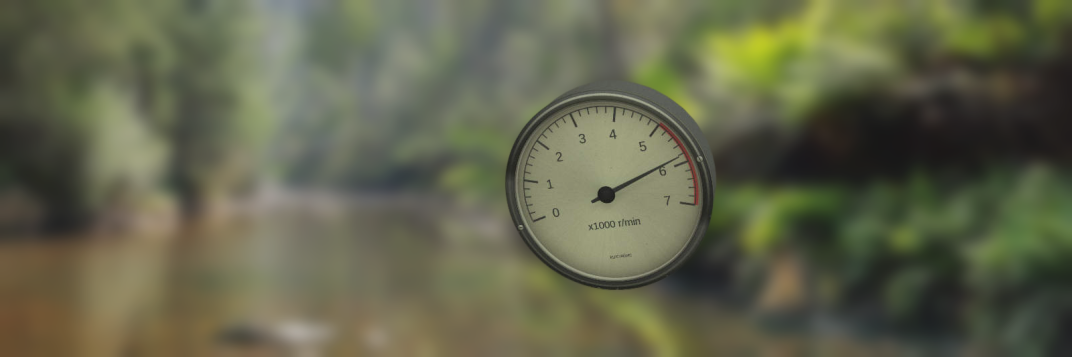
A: rpm 5800
